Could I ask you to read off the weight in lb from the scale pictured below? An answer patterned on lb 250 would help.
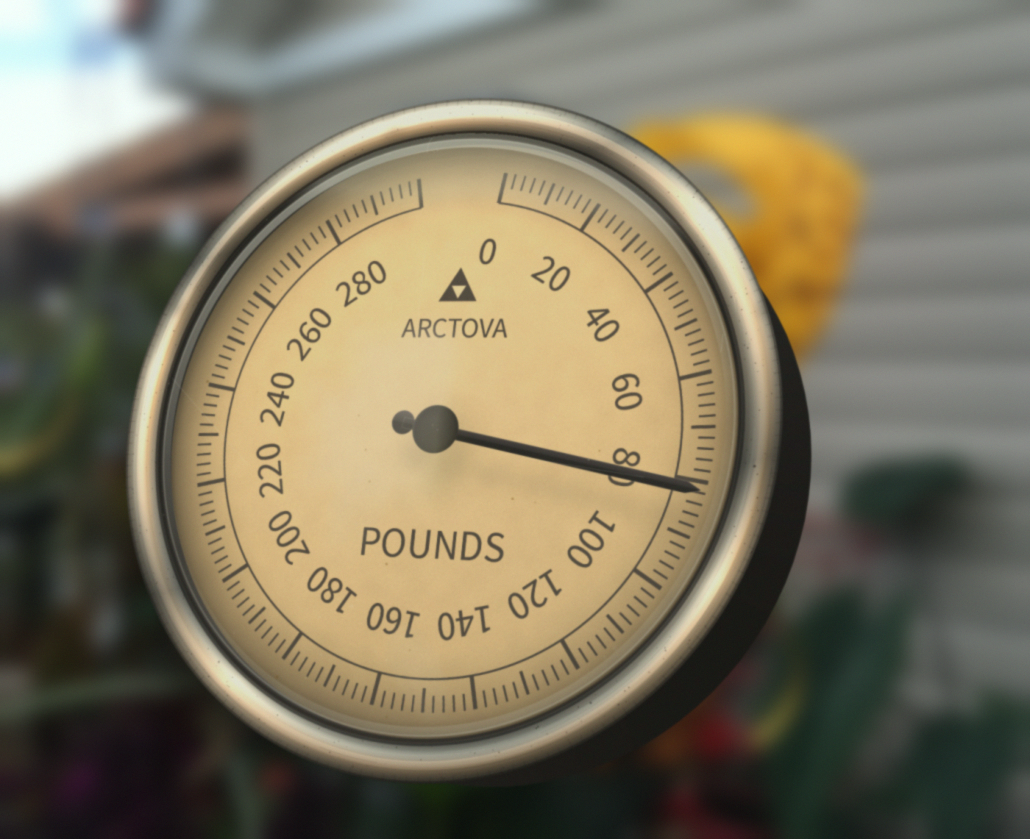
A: lb 82
